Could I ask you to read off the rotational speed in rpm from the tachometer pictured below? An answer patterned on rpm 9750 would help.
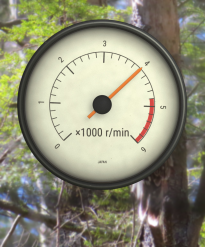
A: rpm 4000
